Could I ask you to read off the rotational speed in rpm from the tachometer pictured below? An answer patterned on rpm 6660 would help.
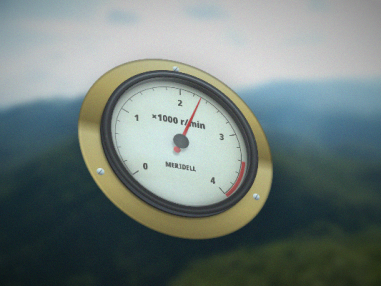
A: rpm 2300
